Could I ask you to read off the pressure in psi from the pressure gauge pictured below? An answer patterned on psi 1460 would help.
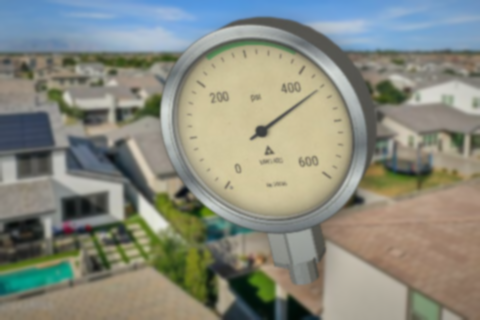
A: psi 440
